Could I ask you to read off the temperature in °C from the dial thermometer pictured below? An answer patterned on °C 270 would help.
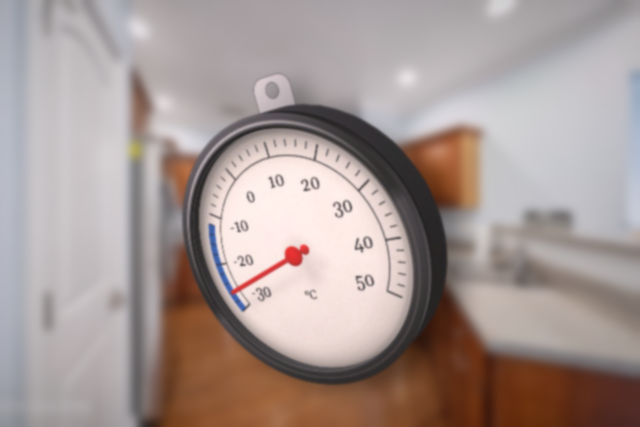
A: °C -26
